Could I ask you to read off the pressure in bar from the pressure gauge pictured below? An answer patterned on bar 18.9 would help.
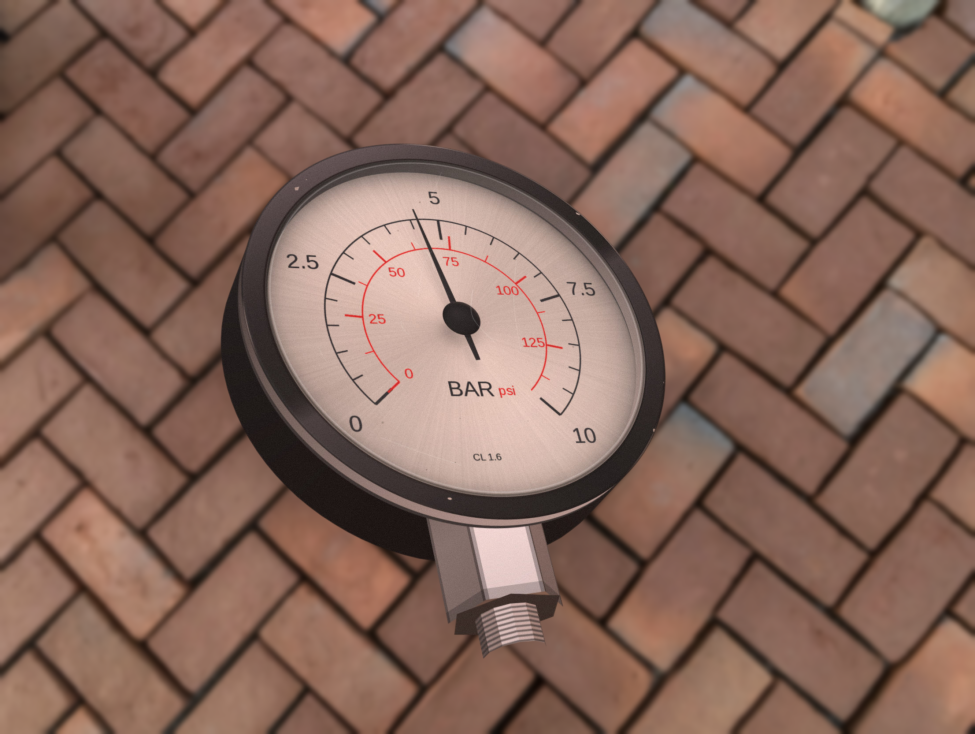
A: bar 4.5
